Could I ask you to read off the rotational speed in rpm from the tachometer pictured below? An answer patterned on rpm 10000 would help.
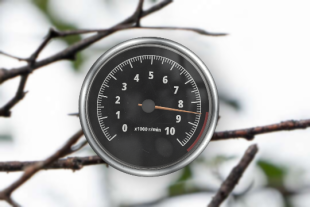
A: rpm 8500
